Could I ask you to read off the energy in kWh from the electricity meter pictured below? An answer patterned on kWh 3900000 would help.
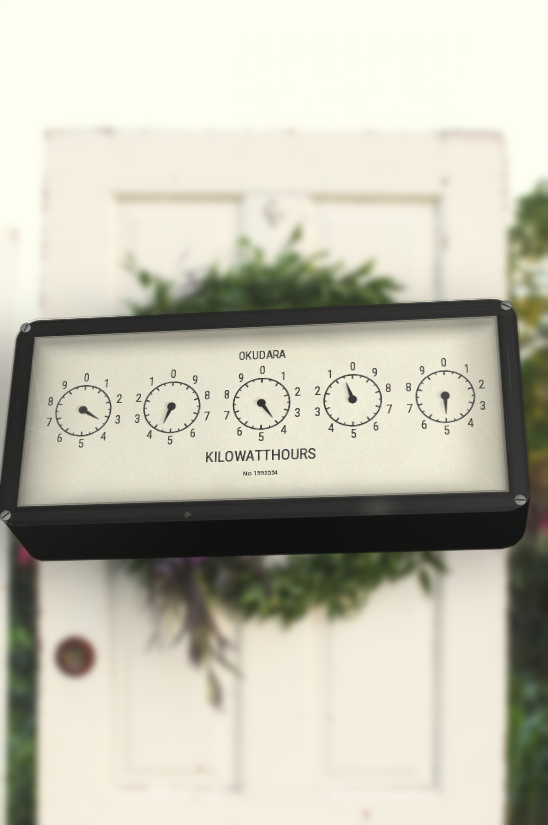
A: kWh 34405
